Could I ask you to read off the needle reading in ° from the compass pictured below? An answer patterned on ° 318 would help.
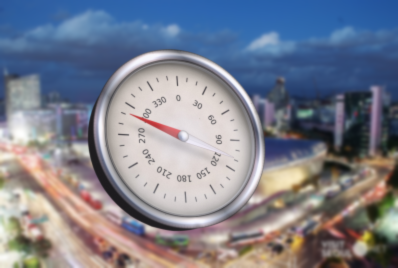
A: ° 290
